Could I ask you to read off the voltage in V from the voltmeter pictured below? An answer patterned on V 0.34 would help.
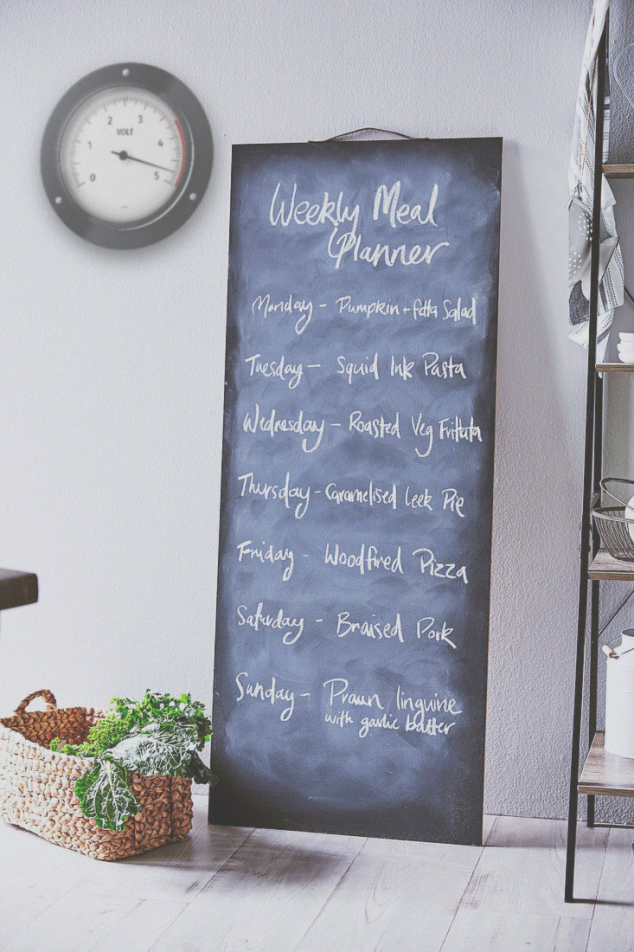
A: V 4.75
